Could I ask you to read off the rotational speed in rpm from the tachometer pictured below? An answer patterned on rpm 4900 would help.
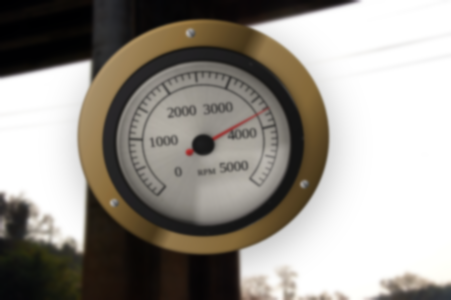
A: rpm 3700
